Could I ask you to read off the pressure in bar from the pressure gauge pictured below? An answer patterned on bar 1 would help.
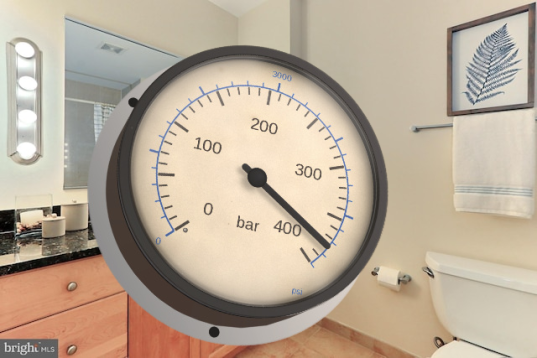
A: bar 380
